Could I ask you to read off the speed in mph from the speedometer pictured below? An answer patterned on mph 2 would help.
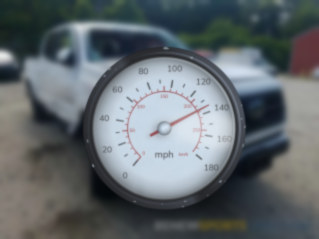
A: mph 135
